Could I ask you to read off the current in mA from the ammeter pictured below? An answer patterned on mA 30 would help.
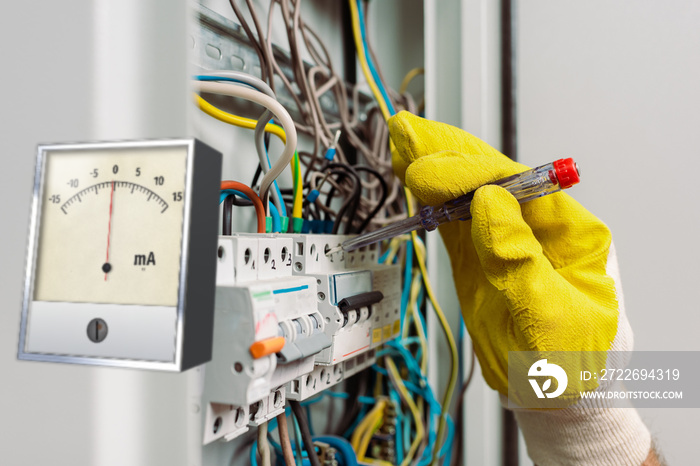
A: mA 0
